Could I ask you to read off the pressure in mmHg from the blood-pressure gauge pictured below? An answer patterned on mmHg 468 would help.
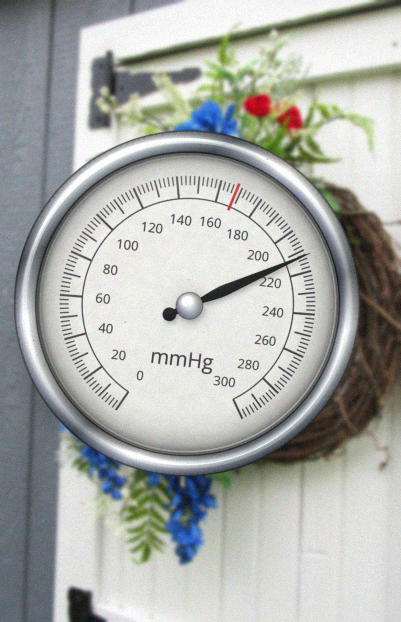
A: mmHg 212
